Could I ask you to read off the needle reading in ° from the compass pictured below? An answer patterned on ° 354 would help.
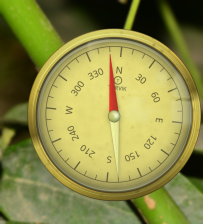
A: ° 350
